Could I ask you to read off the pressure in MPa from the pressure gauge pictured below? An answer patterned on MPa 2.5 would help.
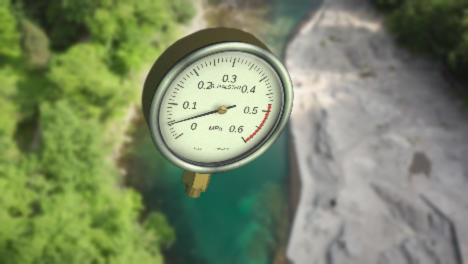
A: MPa 0.05
